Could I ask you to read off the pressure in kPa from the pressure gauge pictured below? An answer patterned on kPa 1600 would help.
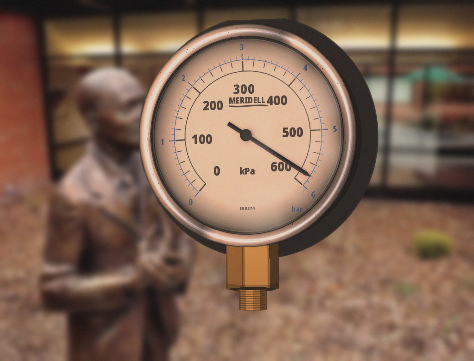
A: kPa 580
